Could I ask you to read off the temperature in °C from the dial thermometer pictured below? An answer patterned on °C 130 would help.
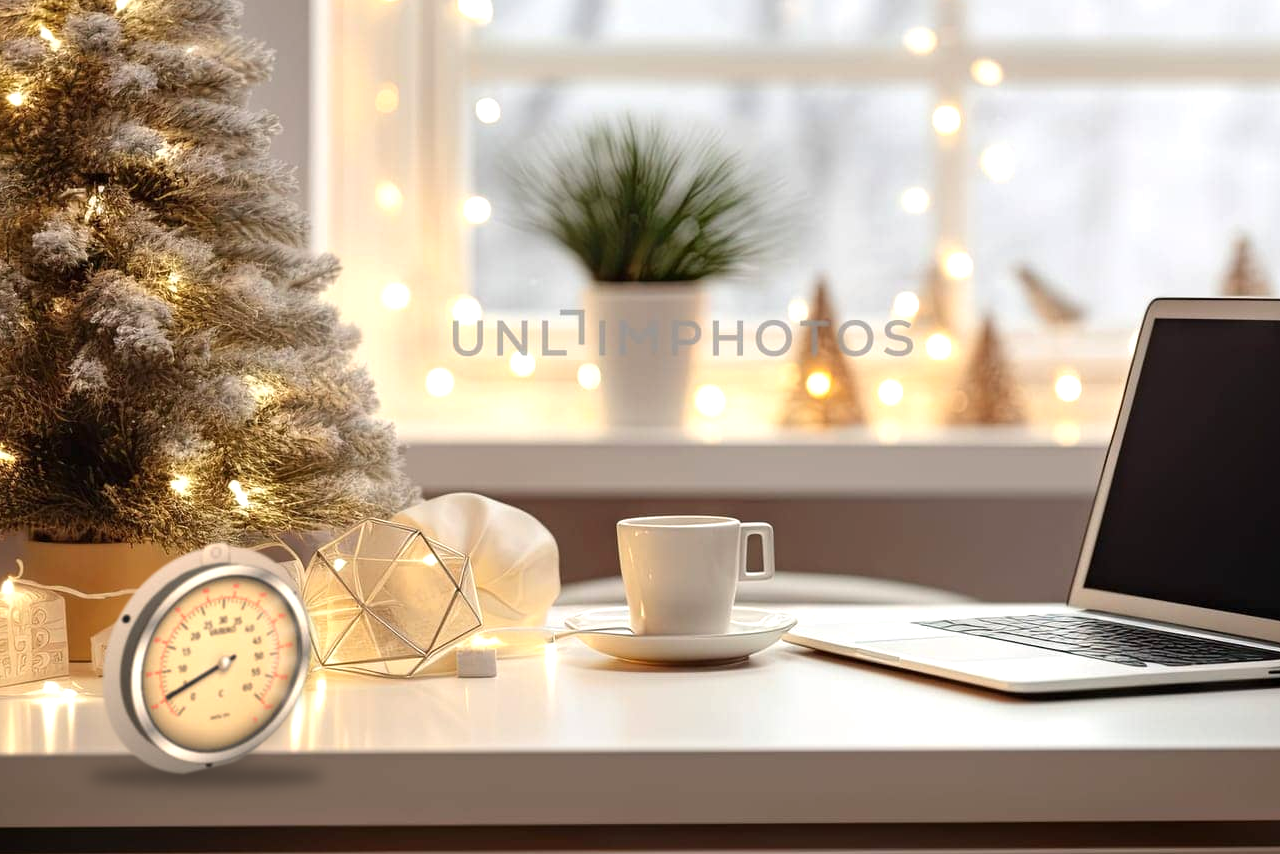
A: °C 5
